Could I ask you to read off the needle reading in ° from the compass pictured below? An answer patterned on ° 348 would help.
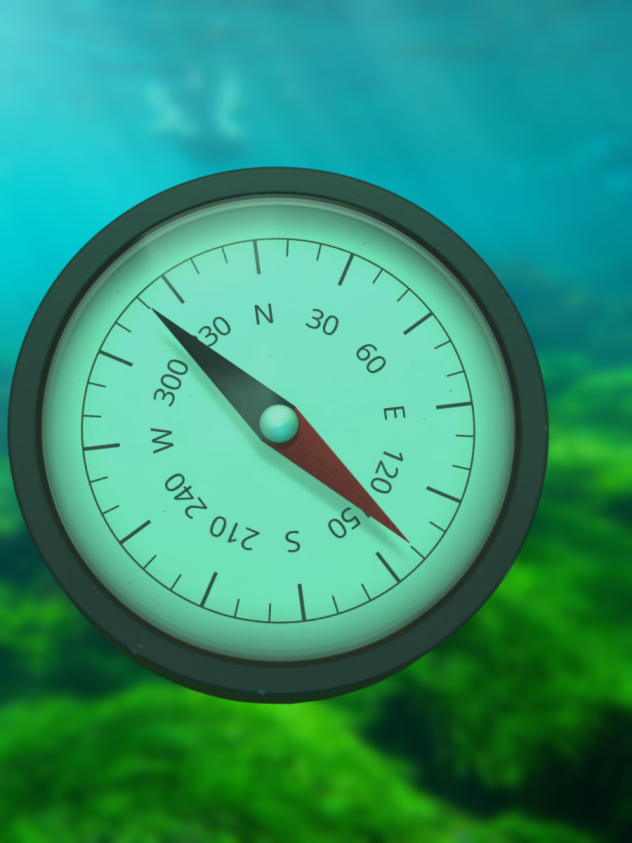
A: ° 140
